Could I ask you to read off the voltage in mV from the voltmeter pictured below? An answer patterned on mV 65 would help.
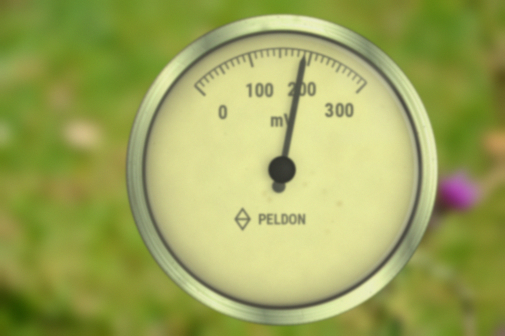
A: mV 190
